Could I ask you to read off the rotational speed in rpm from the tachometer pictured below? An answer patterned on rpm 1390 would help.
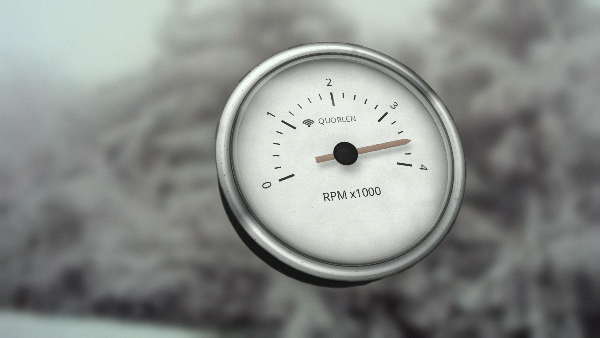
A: rpm 3600
